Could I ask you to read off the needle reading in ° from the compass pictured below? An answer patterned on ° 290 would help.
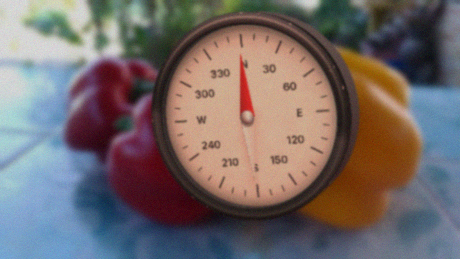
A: ° 0
